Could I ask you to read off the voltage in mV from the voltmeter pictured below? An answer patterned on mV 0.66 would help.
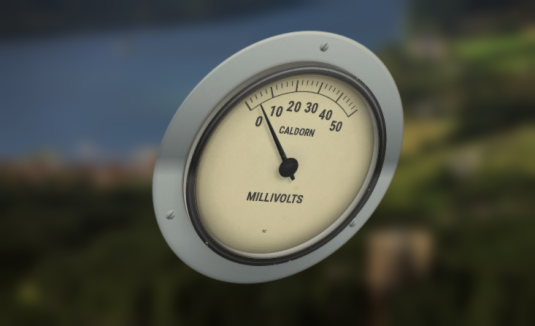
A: mV 4
